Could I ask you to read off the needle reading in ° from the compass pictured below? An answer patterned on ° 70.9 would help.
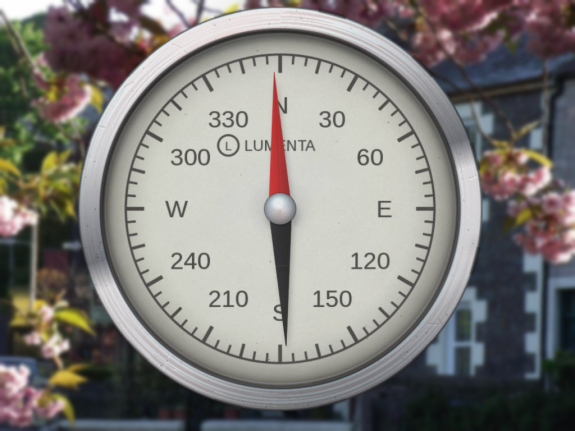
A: ° 357.5
